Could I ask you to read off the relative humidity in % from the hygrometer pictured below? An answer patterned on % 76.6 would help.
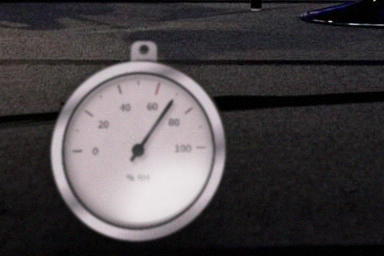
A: % 70
